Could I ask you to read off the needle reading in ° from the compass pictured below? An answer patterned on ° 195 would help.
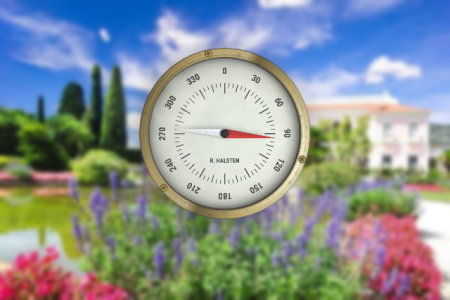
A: ° 95
